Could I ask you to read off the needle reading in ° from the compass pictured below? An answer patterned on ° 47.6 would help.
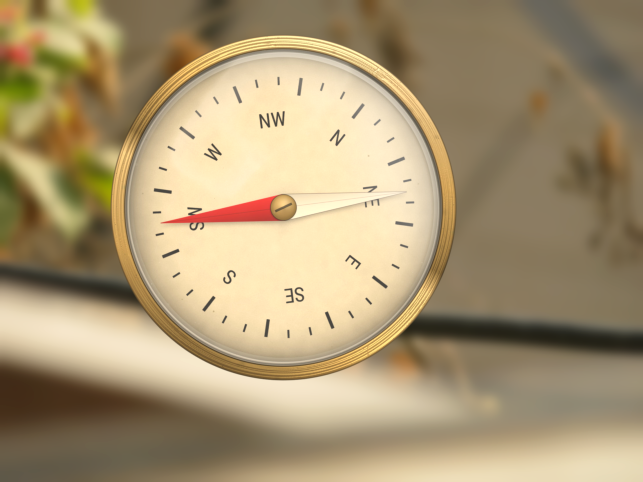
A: ° 225
